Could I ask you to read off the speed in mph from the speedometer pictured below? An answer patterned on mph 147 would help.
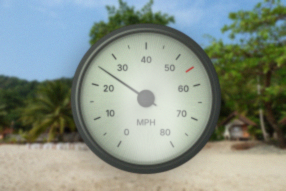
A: mph 25
